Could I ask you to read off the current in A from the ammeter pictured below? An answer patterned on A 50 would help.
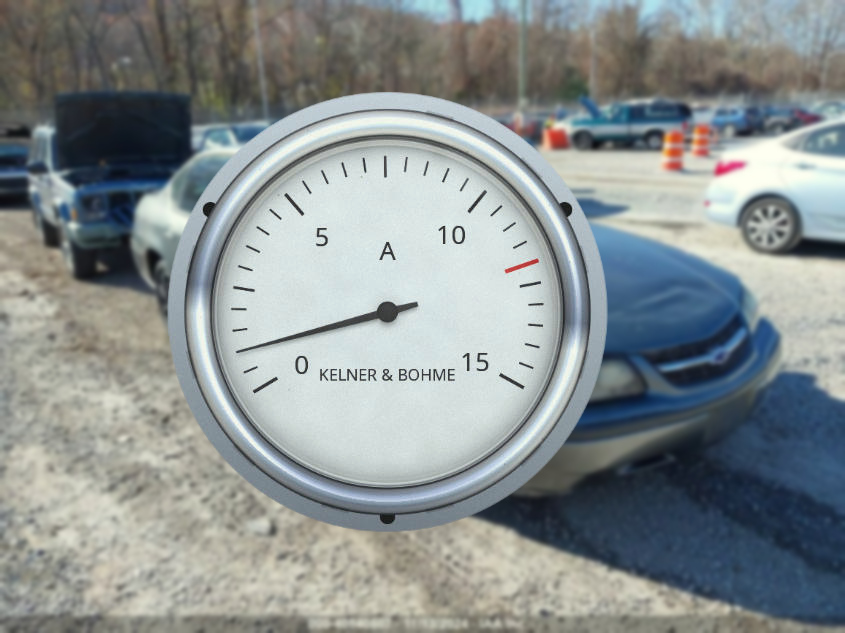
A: A 1
